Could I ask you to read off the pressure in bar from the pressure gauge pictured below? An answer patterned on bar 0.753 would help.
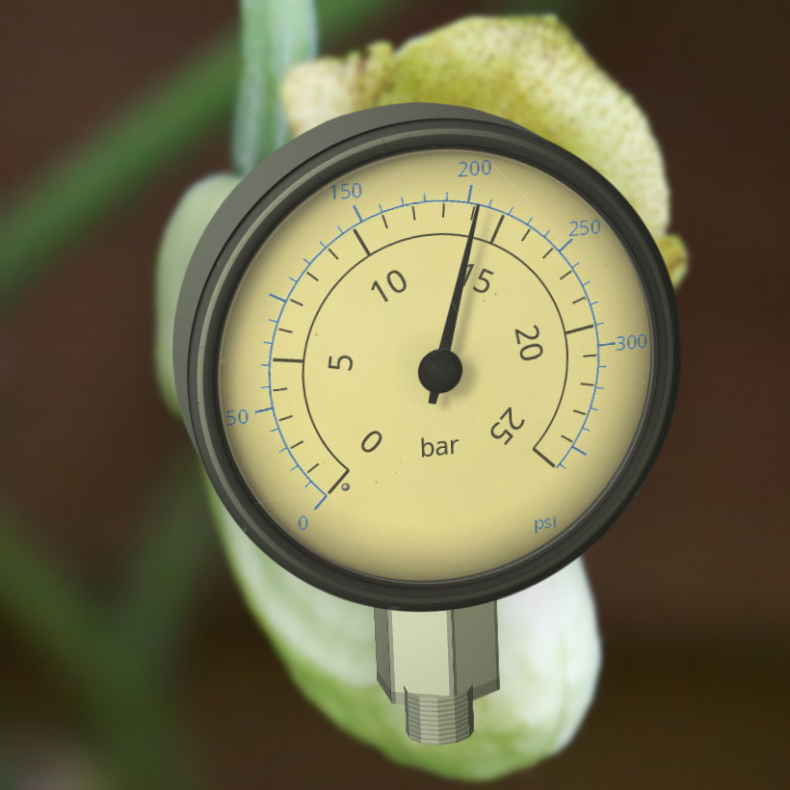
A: bar 14
